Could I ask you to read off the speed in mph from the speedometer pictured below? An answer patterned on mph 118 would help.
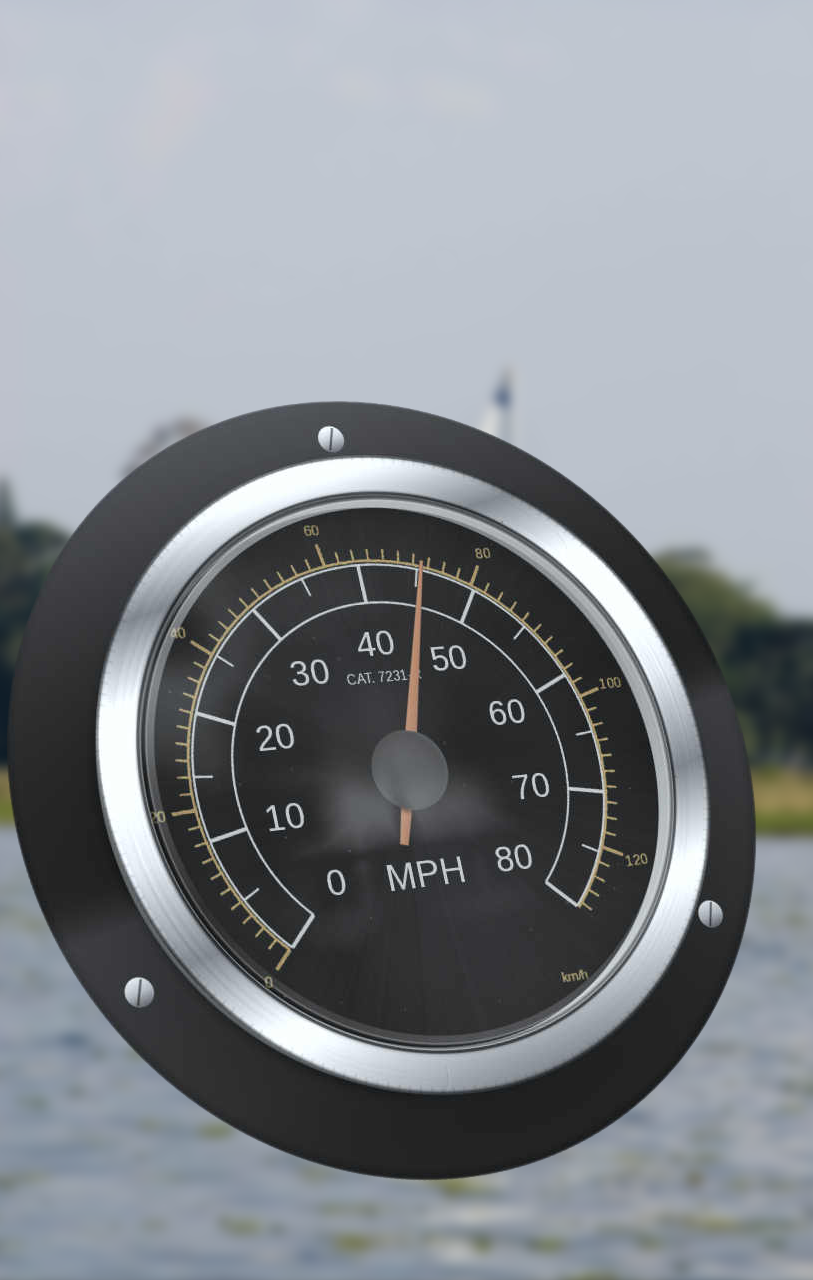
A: mph 45
